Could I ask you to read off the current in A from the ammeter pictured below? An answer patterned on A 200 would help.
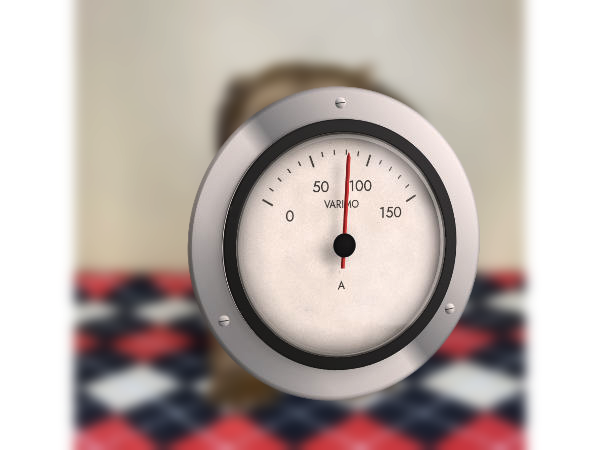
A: A 80
